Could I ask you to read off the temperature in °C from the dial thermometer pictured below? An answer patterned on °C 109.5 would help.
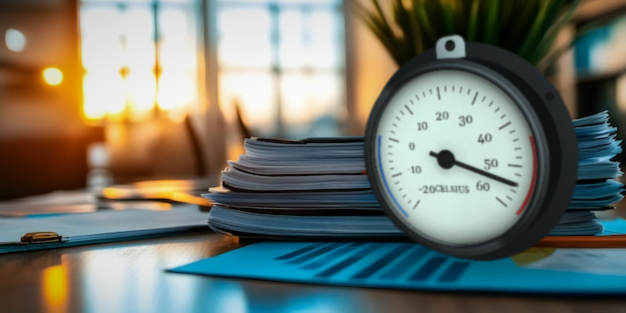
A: °C 54
